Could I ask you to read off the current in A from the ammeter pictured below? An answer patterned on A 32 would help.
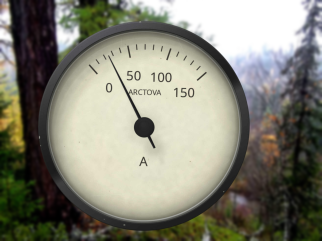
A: A 25
